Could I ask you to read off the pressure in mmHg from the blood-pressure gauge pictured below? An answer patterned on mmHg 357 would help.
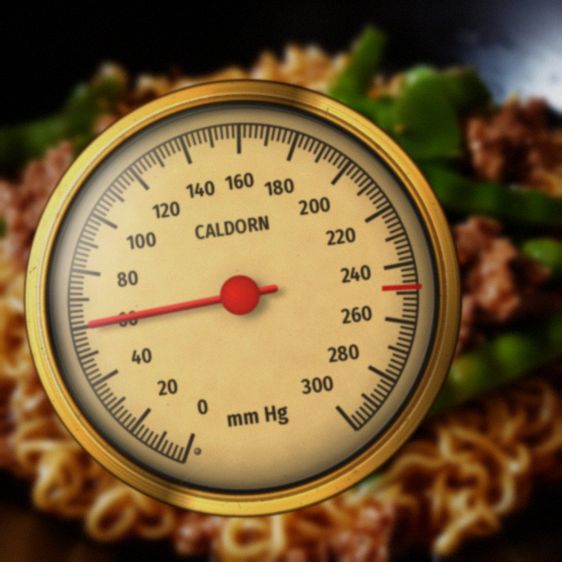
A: mmHg 60
